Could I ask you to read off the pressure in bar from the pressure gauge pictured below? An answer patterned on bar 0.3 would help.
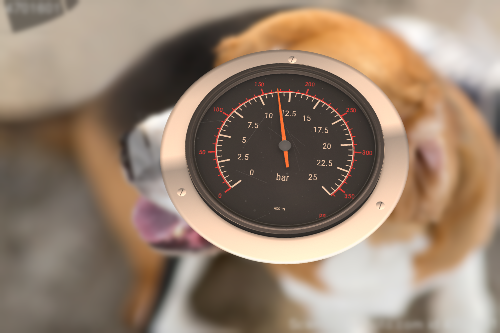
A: bar 11.5
